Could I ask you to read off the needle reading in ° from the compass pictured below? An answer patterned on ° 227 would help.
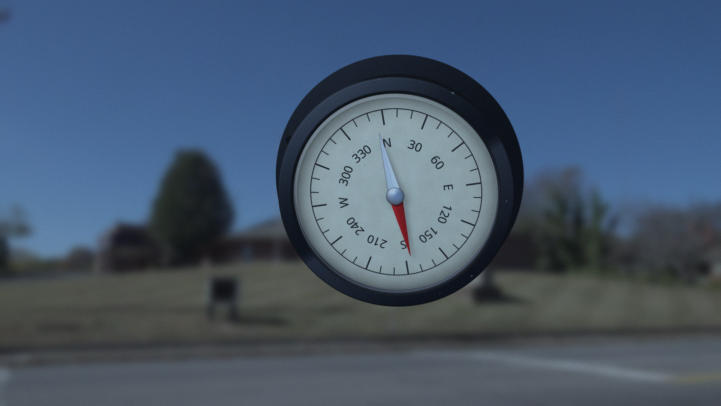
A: ° 175
